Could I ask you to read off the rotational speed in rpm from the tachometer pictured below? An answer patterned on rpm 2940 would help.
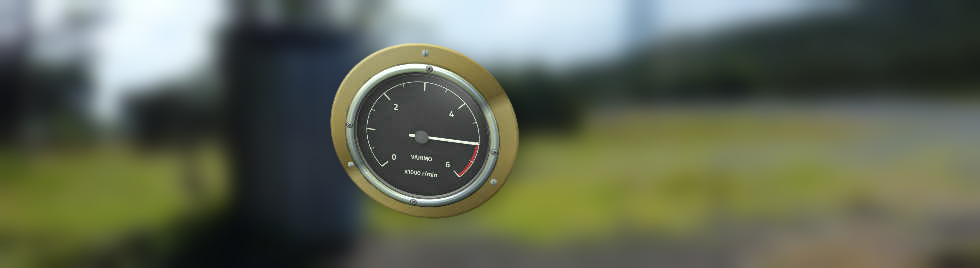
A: rpm 5000
